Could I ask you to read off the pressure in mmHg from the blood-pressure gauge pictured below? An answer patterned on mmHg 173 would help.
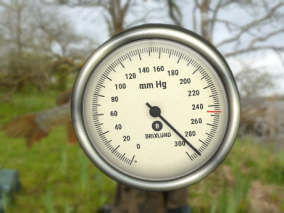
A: mmHg 290
